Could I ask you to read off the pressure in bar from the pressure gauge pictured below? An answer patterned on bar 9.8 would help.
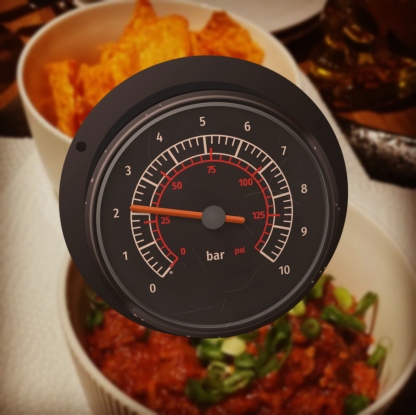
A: bar 2.2
